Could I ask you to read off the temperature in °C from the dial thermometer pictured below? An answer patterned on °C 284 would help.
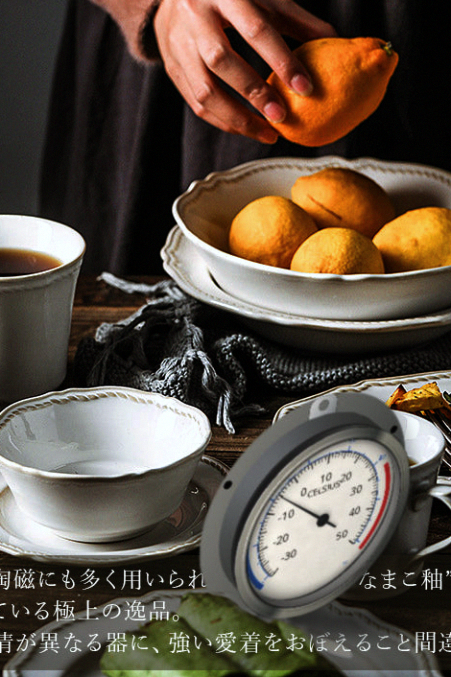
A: °C -5
